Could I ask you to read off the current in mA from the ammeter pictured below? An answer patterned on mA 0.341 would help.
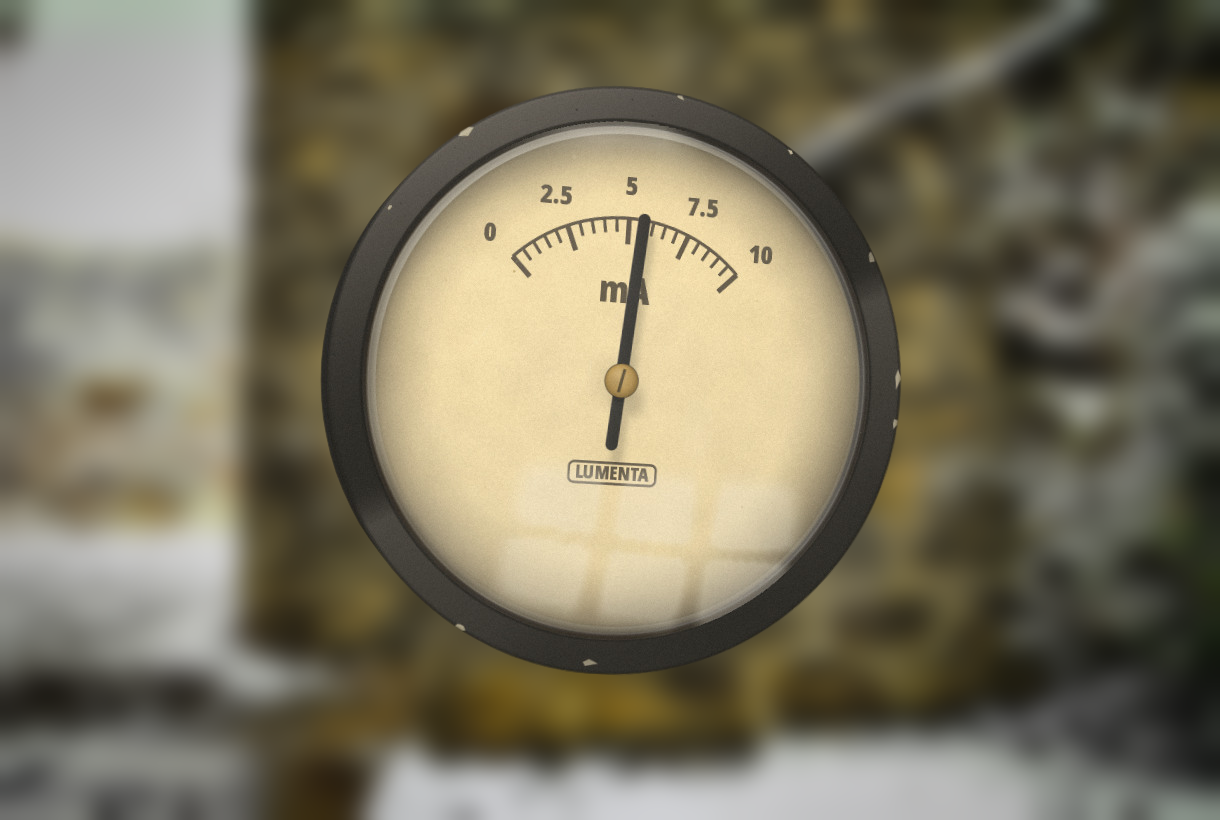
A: mA 5.5
